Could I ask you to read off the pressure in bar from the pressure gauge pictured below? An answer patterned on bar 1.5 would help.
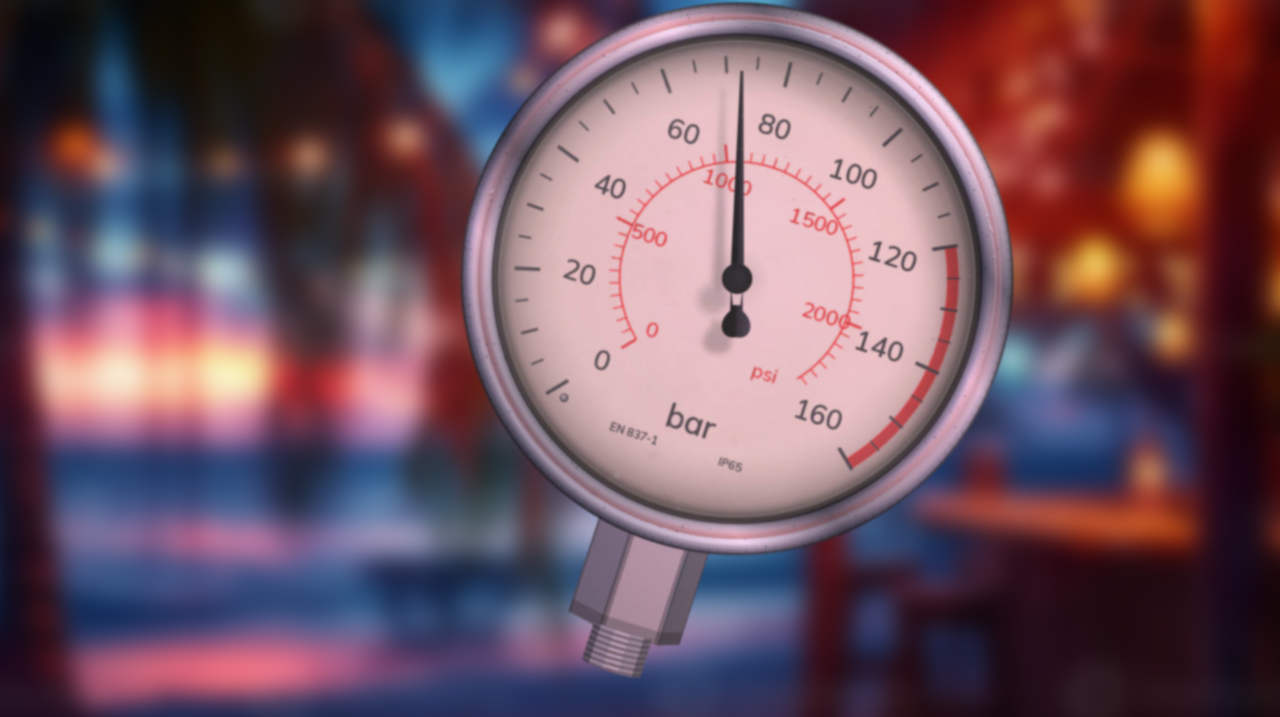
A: bar 72.5
